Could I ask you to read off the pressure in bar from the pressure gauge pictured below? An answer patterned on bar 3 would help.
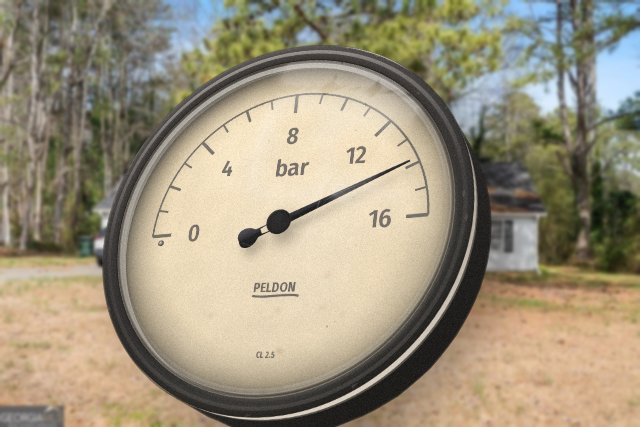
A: bar 14
